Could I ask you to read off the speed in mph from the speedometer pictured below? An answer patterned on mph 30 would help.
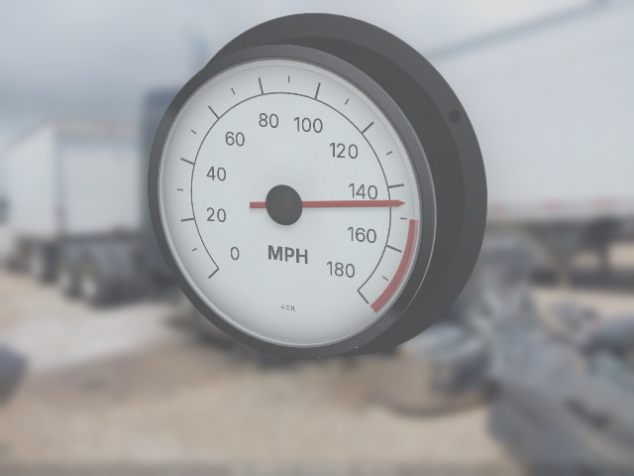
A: mph 145
